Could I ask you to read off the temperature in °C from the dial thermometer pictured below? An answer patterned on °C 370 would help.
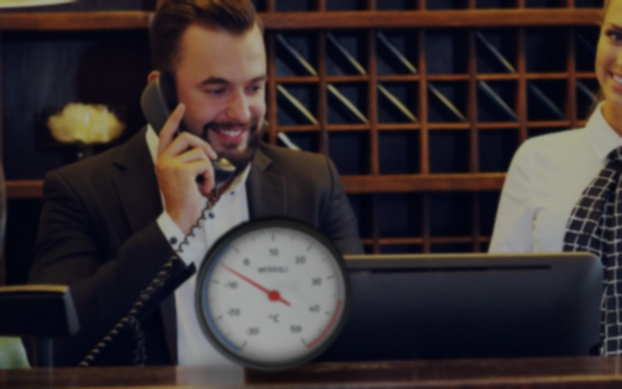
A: °C -5
